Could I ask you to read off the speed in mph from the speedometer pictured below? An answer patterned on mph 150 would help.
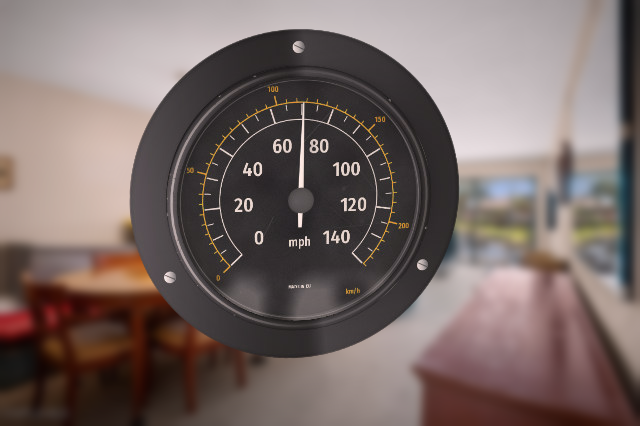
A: mph 70
